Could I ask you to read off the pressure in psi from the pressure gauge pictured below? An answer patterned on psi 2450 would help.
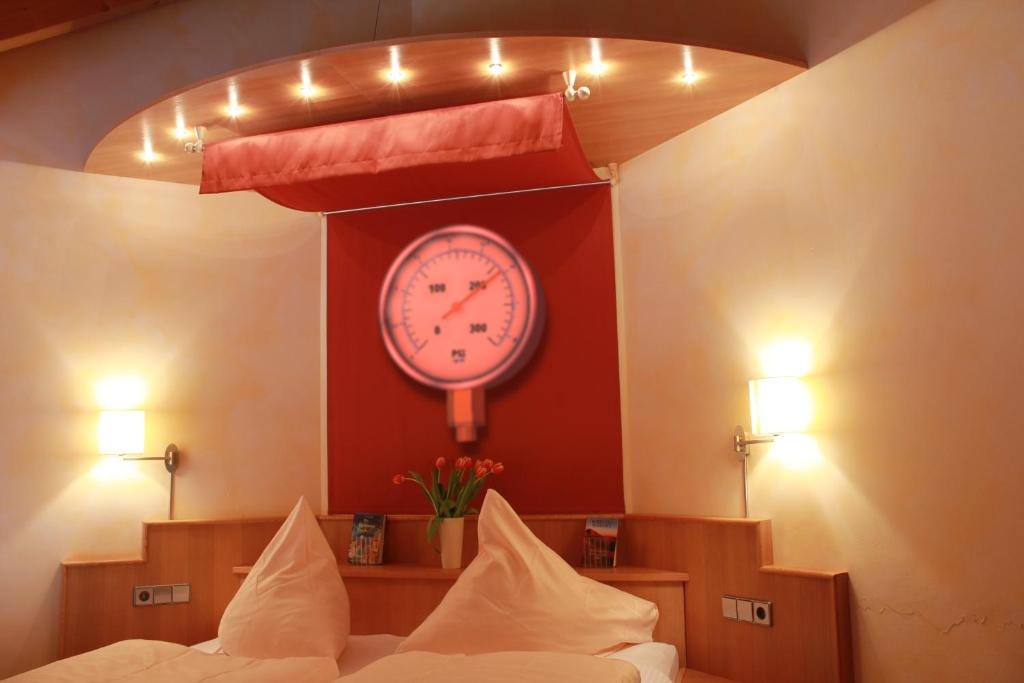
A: psi 210
